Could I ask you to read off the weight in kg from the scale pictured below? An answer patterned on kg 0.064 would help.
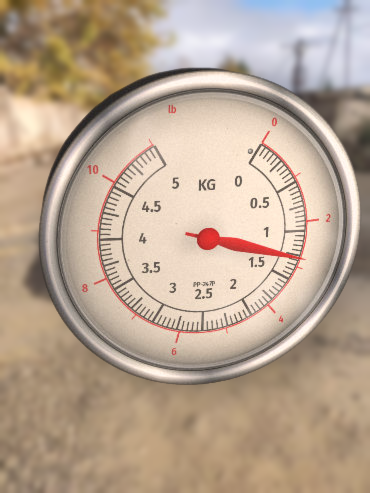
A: kg 1.25
